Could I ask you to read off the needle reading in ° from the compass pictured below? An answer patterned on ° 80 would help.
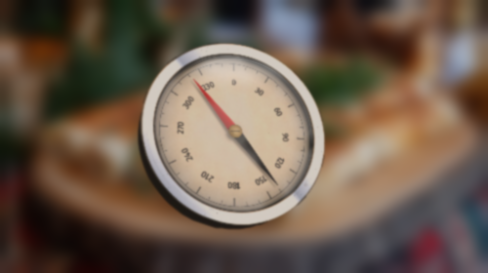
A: ° 320
